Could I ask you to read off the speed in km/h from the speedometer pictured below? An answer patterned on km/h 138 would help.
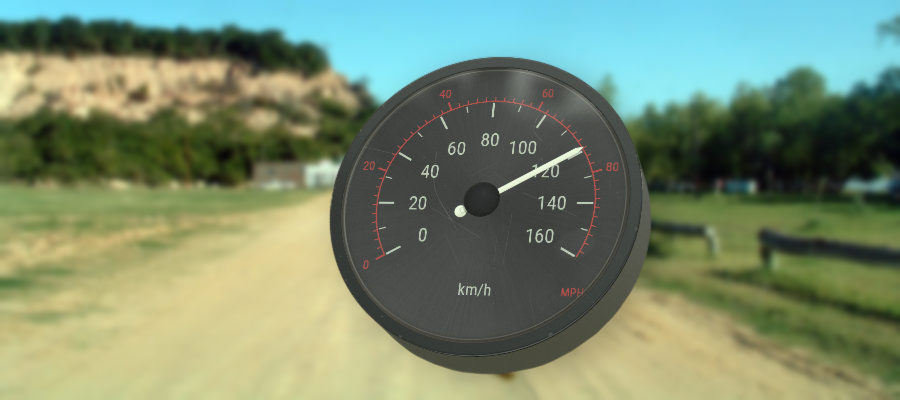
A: km/h 120
